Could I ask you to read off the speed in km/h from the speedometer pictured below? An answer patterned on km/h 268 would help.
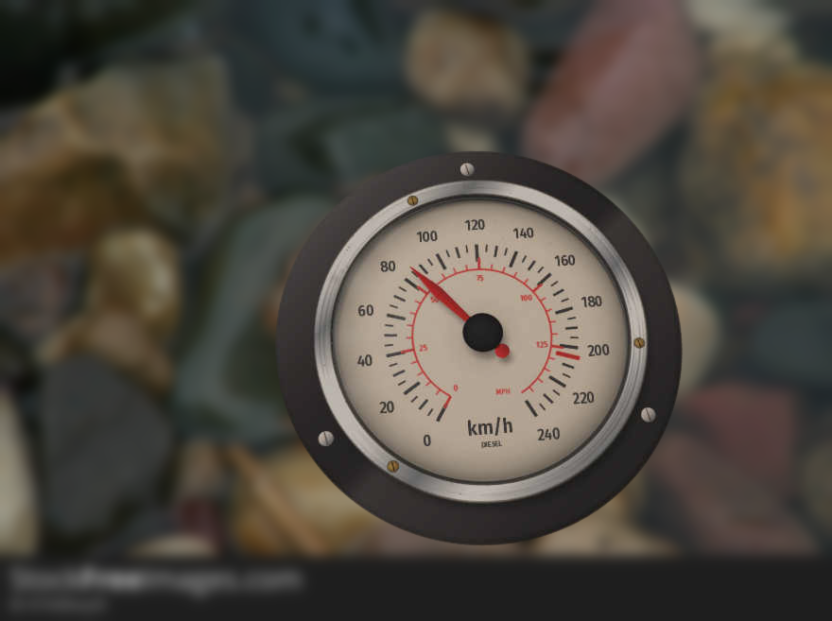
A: km/h 85
